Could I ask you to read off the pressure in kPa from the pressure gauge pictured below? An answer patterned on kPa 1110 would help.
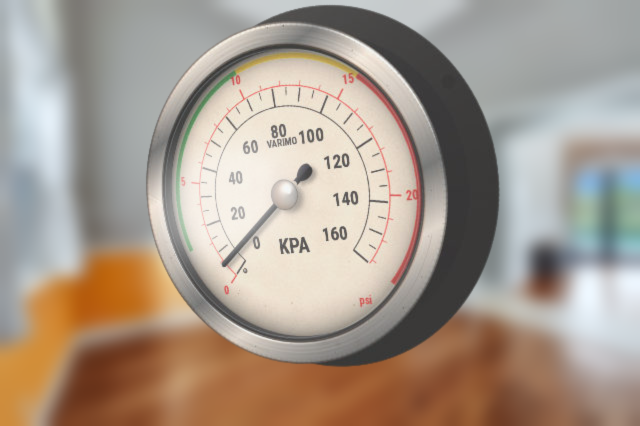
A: kPa 5
